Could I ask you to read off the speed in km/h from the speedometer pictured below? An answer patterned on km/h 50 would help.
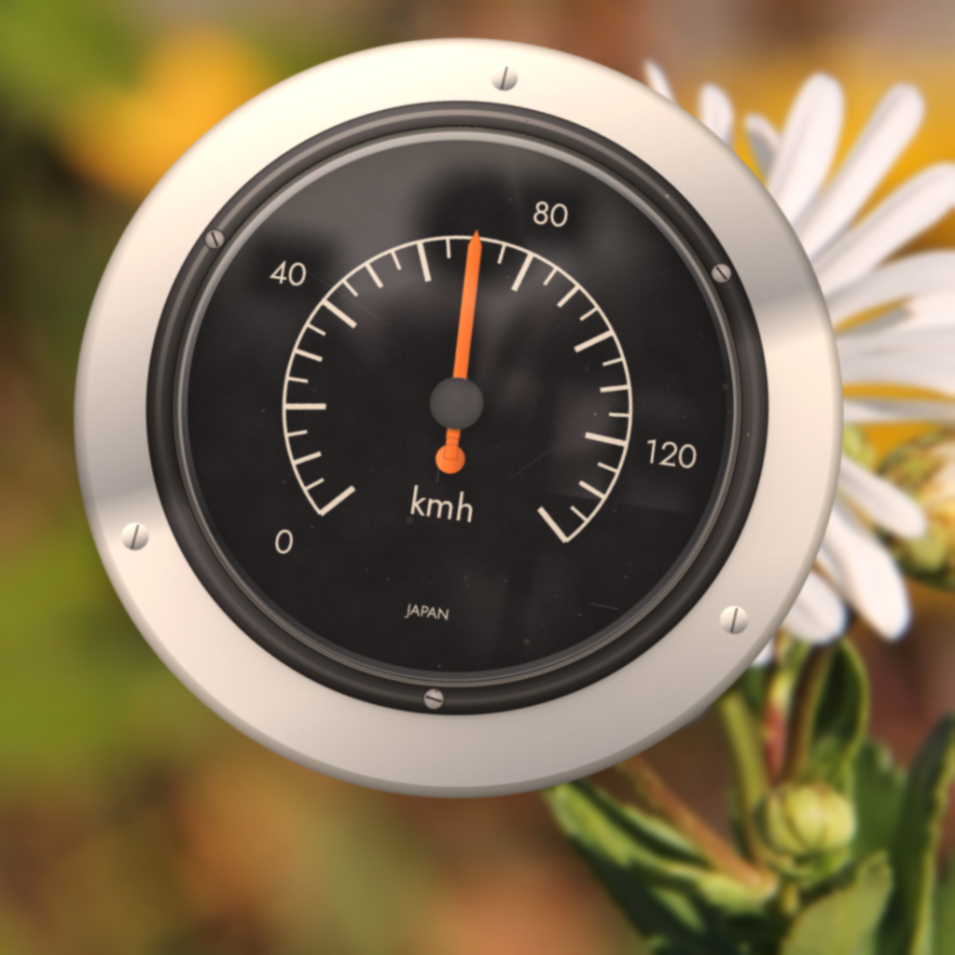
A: km/h 70
